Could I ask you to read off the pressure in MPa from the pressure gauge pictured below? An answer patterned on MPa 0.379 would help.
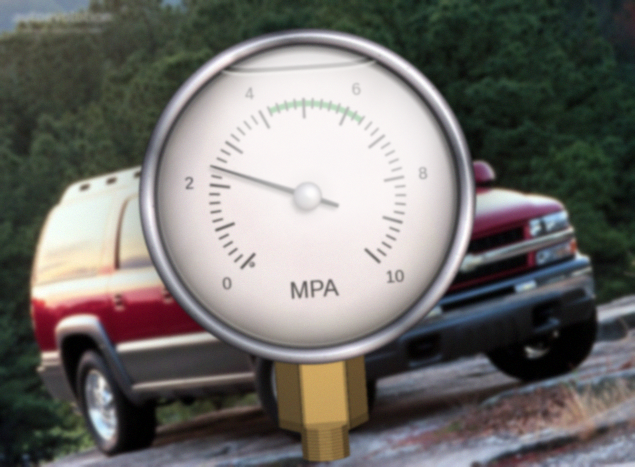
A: MPa 2.4
